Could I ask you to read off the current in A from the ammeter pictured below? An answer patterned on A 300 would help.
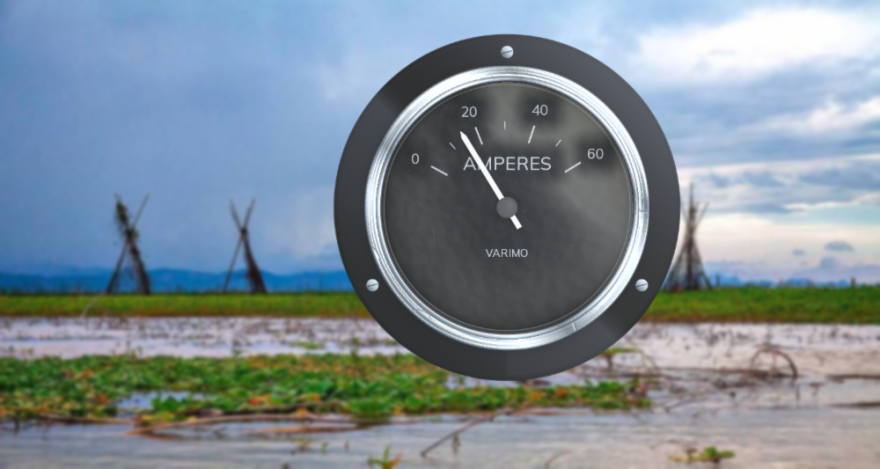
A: A 15
